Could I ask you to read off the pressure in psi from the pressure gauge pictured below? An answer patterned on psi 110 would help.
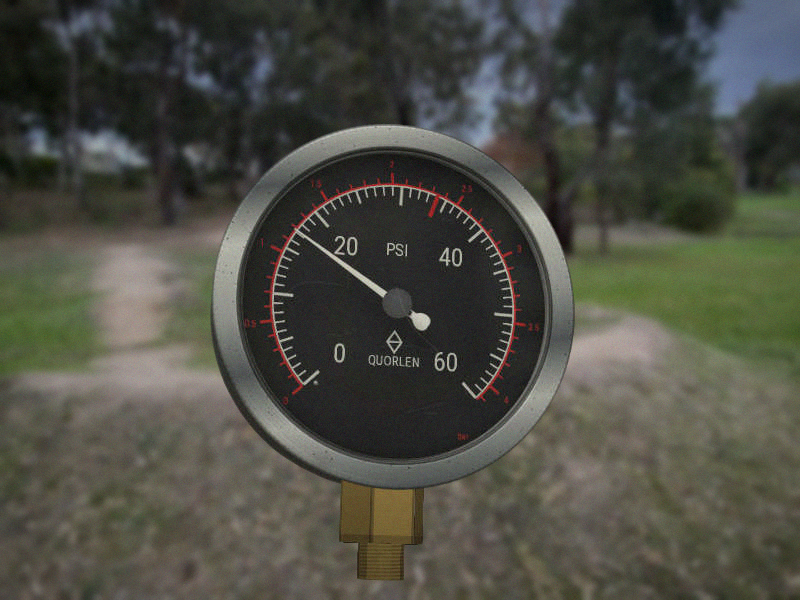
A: psi 17
